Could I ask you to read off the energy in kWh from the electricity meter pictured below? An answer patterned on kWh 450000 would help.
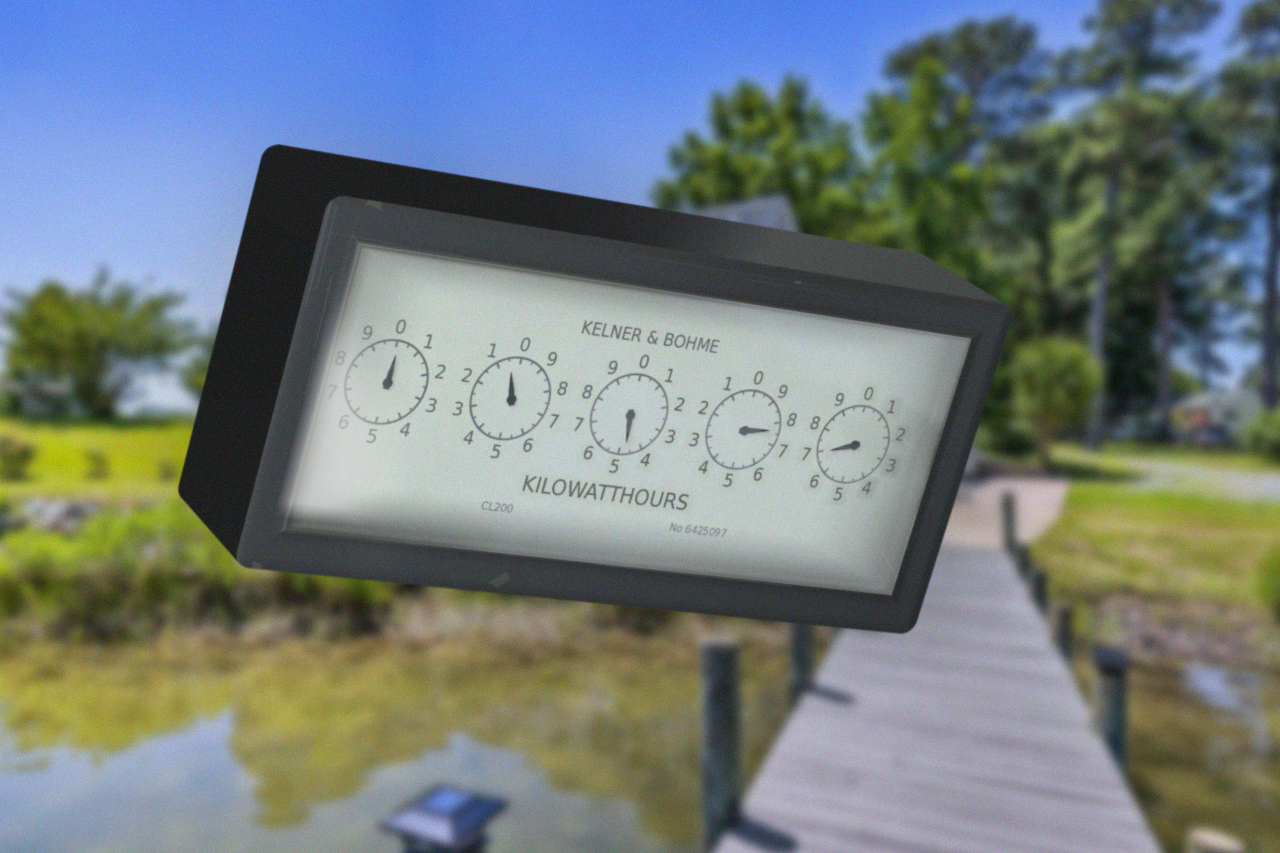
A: kWh 477
